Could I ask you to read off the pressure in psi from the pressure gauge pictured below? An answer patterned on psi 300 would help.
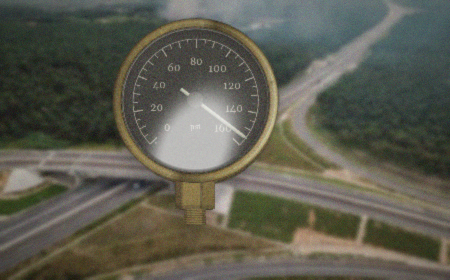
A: psi 155
